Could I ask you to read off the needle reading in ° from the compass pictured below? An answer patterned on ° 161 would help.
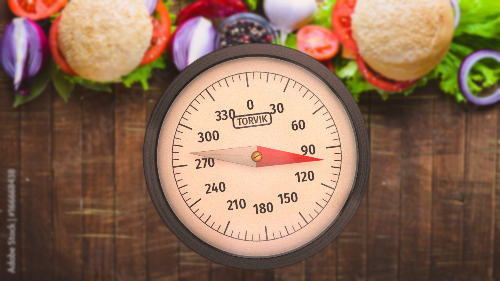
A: ° 100
